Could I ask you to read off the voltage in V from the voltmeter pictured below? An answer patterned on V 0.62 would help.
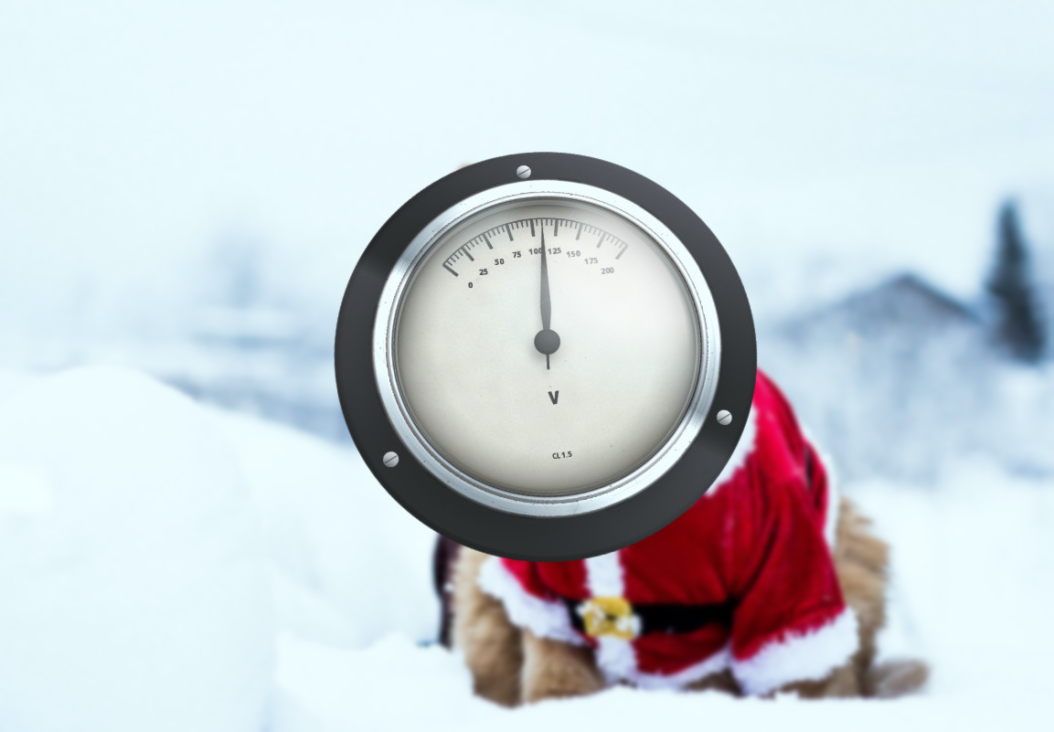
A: V 110
